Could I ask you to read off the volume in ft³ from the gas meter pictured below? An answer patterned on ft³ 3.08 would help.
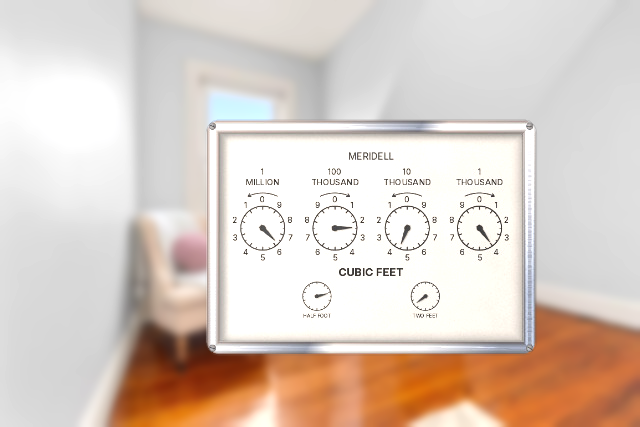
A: ft³ 624400
